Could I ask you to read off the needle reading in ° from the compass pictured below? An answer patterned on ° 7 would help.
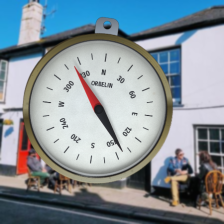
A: ° 322.5
